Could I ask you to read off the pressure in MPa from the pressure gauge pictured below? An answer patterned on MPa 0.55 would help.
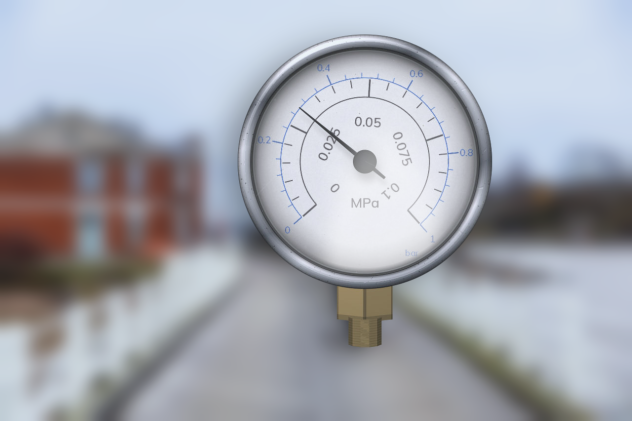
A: MPa 0.03
